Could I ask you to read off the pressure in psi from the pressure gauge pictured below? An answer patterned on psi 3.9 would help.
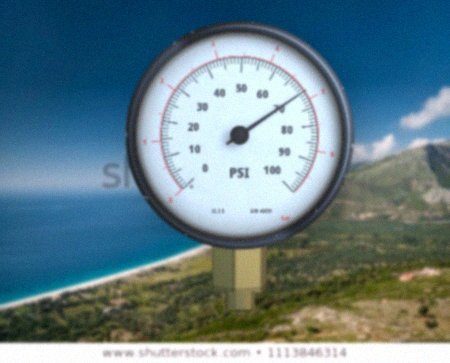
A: psi 70
